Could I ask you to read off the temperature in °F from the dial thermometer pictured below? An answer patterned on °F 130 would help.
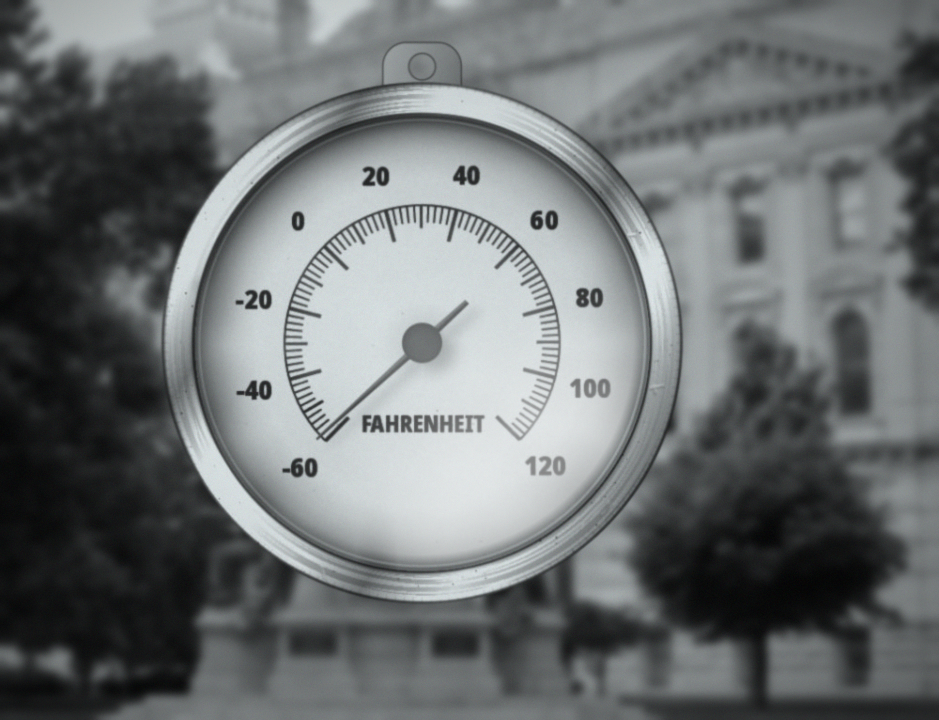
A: °F -58
